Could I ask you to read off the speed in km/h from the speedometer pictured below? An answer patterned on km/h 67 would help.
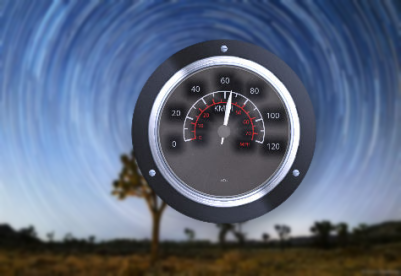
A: km/h 65
